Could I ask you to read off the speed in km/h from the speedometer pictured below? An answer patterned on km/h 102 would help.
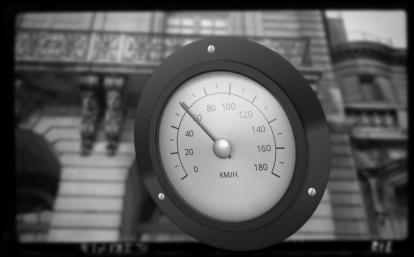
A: km/h 60
